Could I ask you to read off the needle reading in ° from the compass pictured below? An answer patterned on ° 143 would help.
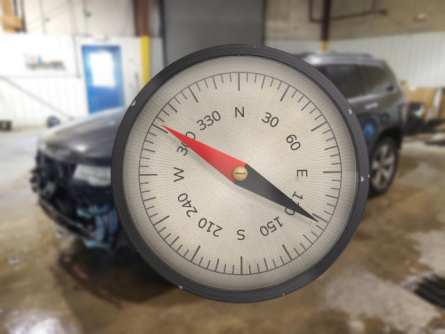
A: ° 302.5
